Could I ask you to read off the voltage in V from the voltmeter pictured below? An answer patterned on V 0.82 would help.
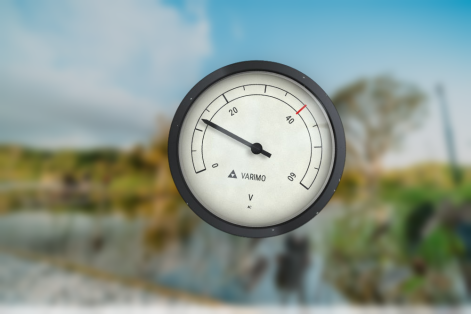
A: V 12.5
